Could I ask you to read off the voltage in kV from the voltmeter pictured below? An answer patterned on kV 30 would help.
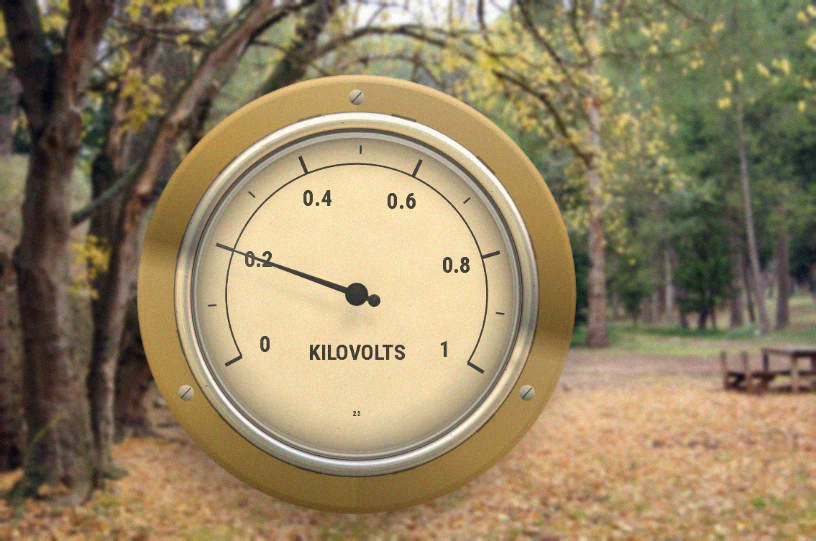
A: kV 0.2
